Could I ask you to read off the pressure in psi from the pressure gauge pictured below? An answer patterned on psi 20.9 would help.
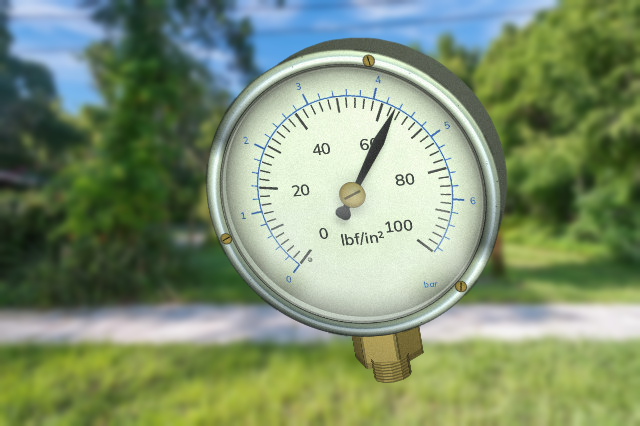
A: psi 63
